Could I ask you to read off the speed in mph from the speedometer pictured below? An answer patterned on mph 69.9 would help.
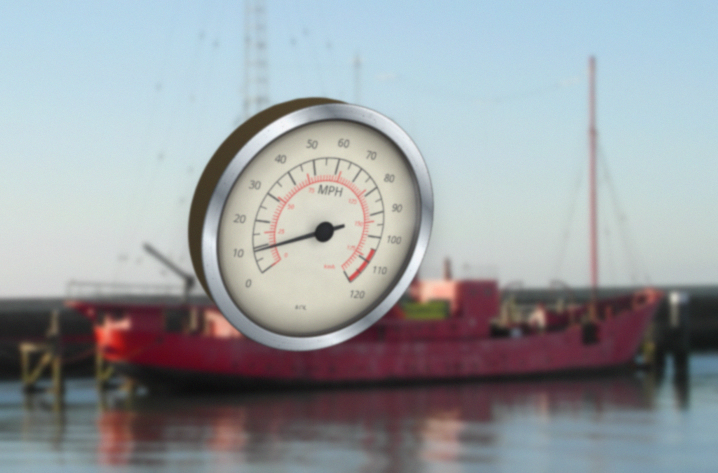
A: mph 10
